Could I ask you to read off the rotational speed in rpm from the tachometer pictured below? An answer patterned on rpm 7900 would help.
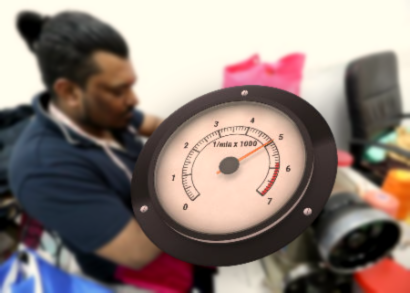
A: rpm 5000
